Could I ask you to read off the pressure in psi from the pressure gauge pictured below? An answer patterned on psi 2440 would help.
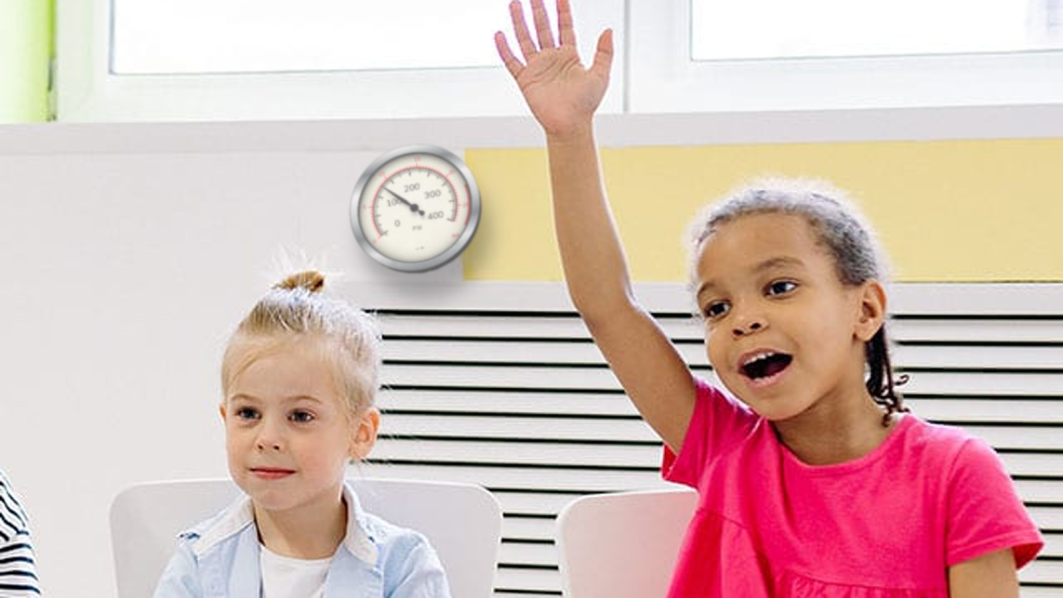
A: psi 125
